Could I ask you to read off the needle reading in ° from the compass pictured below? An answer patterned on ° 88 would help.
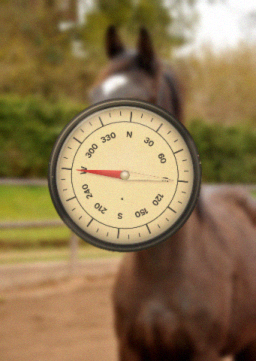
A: ° 270
